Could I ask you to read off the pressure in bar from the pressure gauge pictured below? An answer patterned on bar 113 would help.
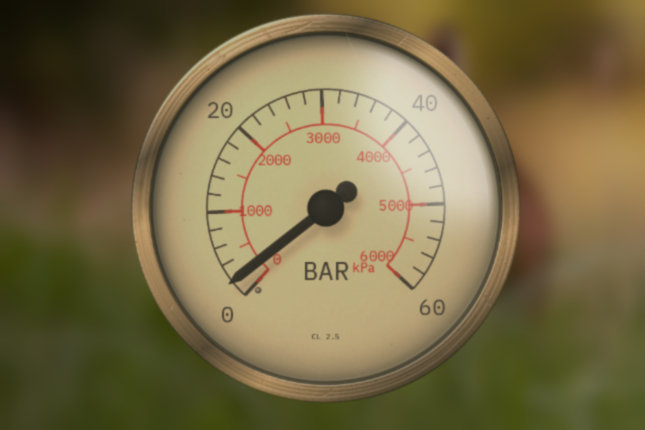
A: bar 2
